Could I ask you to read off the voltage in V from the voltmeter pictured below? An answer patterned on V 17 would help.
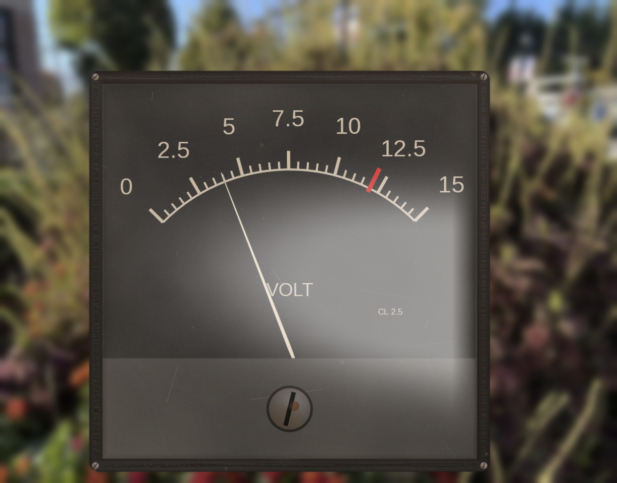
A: V 4
